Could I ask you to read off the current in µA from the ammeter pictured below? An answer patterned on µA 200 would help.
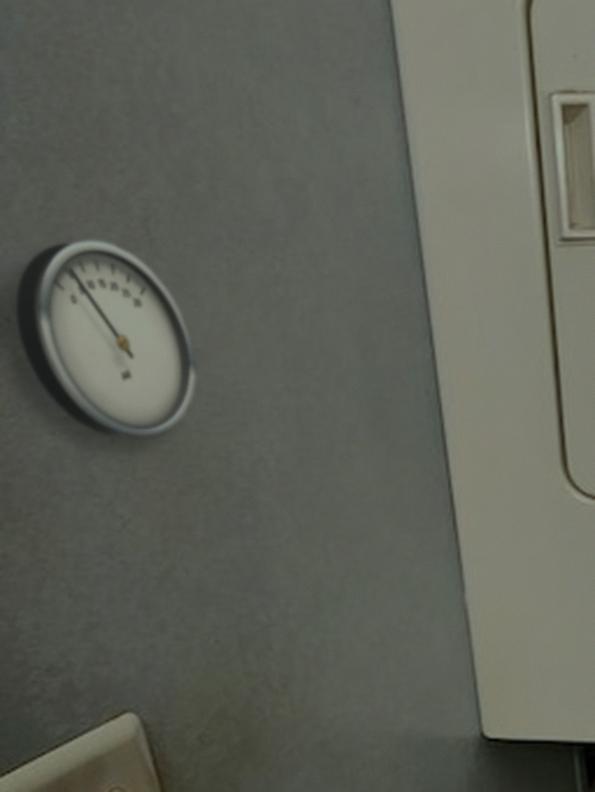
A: µA 5
